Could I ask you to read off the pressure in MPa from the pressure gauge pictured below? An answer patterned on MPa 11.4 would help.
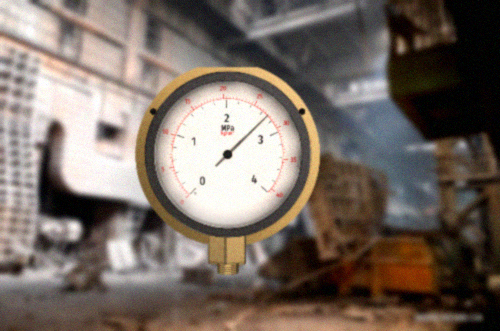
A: MPa 2.7
